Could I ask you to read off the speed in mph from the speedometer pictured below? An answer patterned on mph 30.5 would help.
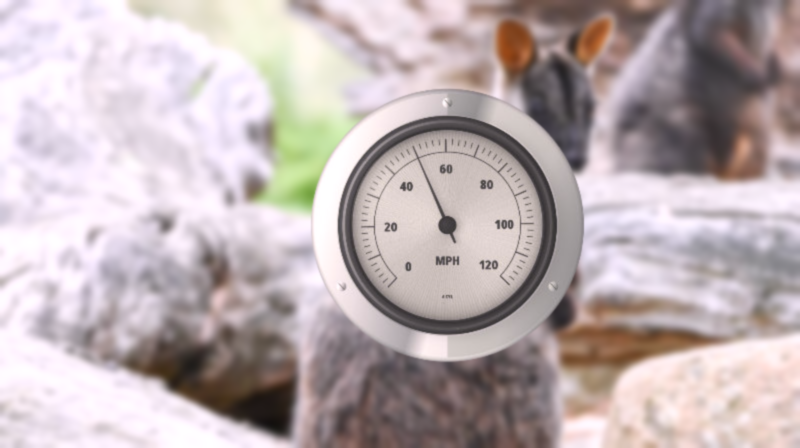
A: mph 50
